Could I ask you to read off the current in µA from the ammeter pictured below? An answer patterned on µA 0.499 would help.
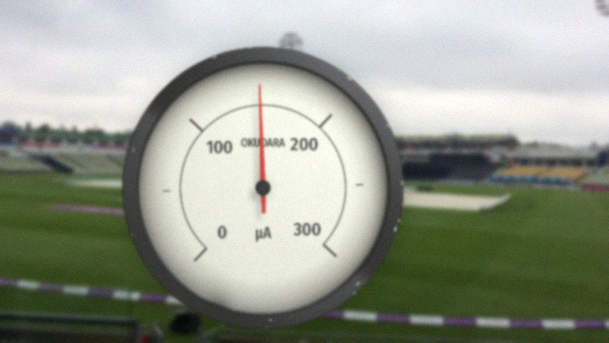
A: µA 150
